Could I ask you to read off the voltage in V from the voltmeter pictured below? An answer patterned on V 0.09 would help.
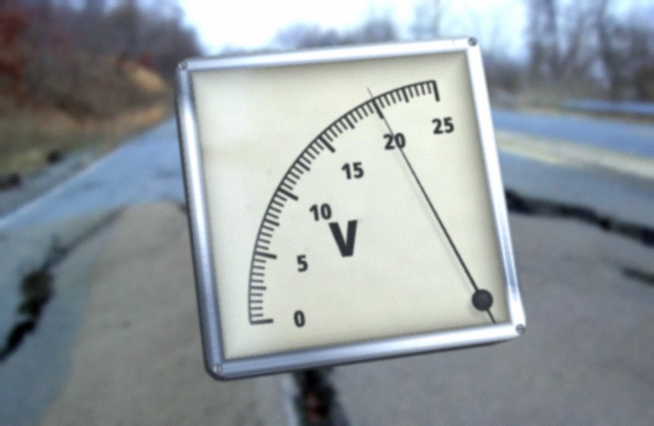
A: V 20
